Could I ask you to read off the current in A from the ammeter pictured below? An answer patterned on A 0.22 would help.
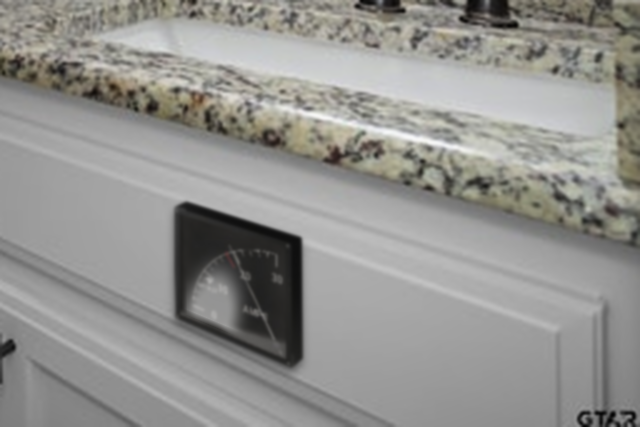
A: A 20
